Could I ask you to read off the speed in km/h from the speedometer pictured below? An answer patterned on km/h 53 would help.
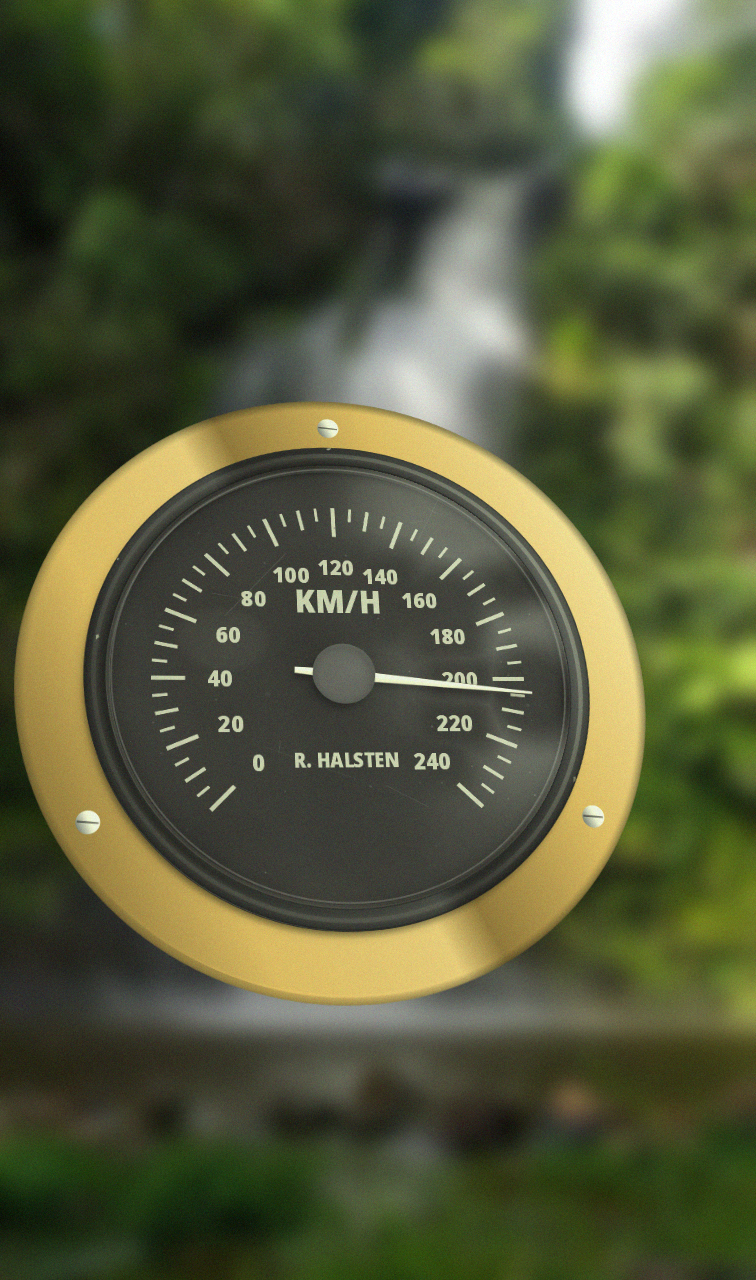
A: km/h 205
